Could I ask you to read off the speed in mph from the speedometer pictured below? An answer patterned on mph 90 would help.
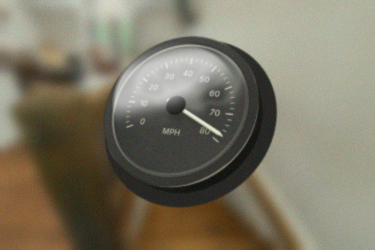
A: mph 78
